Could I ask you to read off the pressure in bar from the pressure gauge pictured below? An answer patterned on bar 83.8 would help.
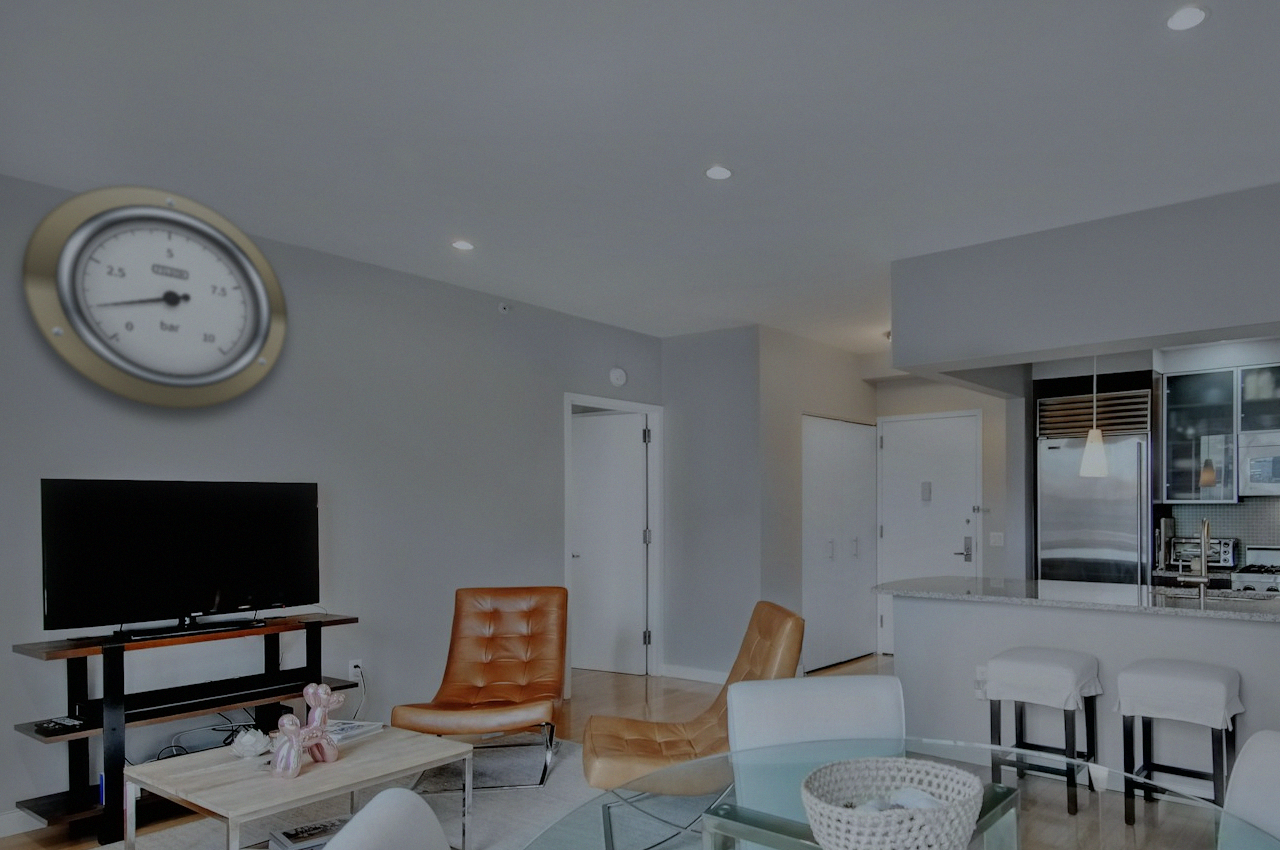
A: bar 1
